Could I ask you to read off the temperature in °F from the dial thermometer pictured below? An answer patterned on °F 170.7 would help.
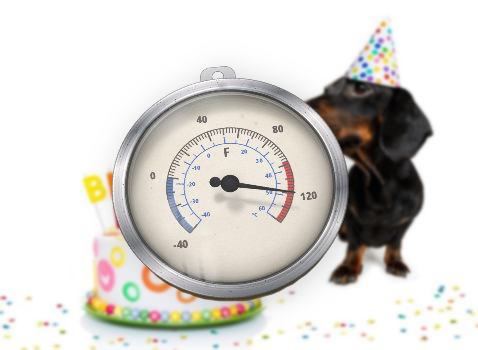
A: °F 120
